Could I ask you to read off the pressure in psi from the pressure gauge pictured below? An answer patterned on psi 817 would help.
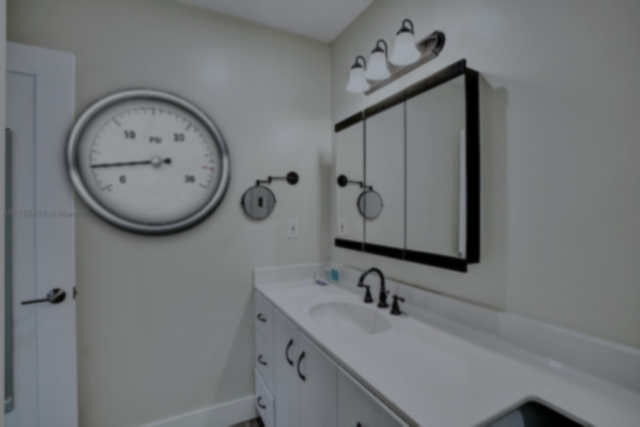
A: psi 3
